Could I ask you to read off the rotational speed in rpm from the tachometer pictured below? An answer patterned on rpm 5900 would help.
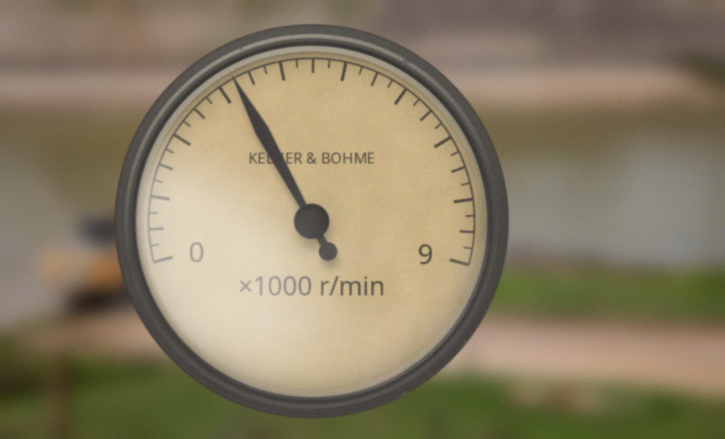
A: rpm 3250
